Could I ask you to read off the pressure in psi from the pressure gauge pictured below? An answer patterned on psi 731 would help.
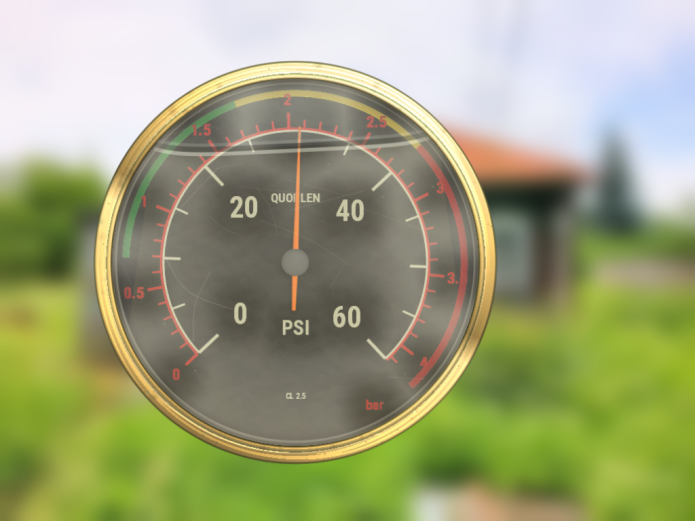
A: psi 30
